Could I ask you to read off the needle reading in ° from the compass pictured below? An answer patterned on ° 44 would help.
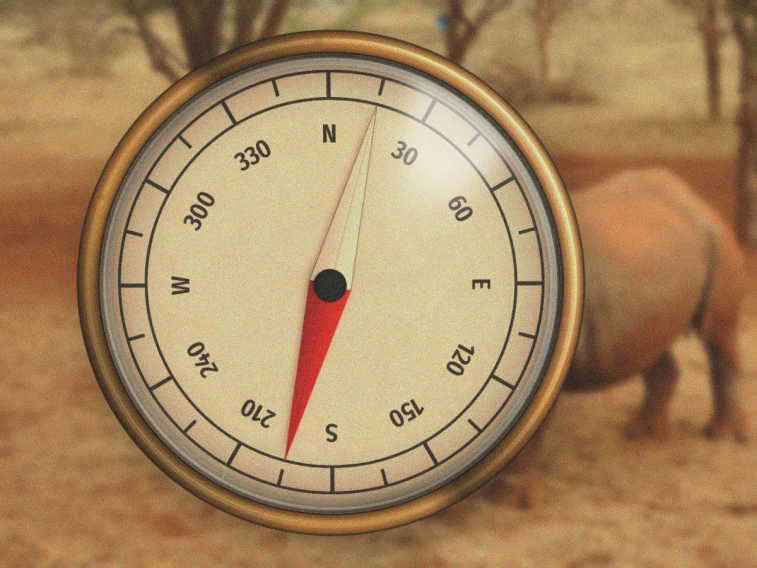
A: ° 195
